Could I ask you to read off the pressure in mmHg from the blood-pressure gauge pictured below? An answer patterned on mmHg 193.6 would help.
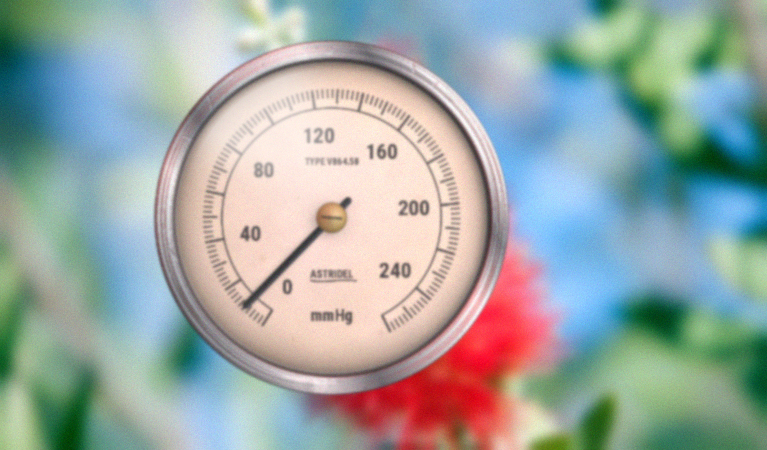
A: mmHg 10
